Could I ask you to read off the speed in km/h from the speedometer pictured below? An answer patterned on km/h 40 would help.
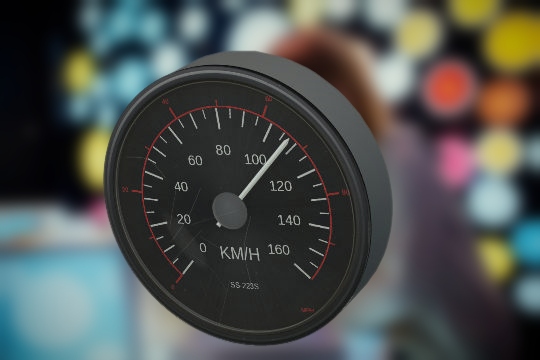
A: km/h 107.5
